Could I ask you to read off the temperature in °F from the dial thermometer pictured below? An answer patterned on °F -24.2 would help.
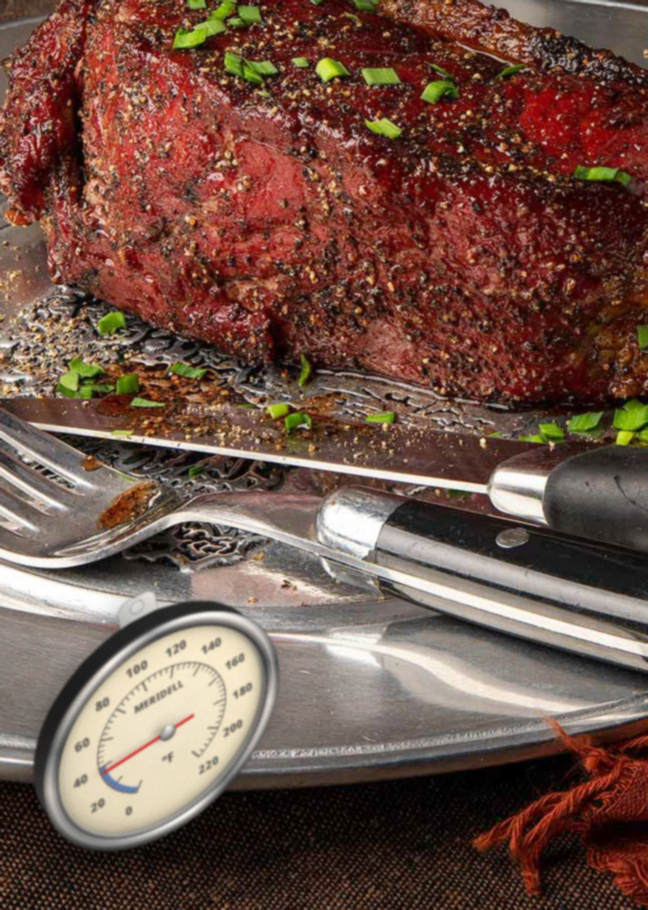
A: °F 40
